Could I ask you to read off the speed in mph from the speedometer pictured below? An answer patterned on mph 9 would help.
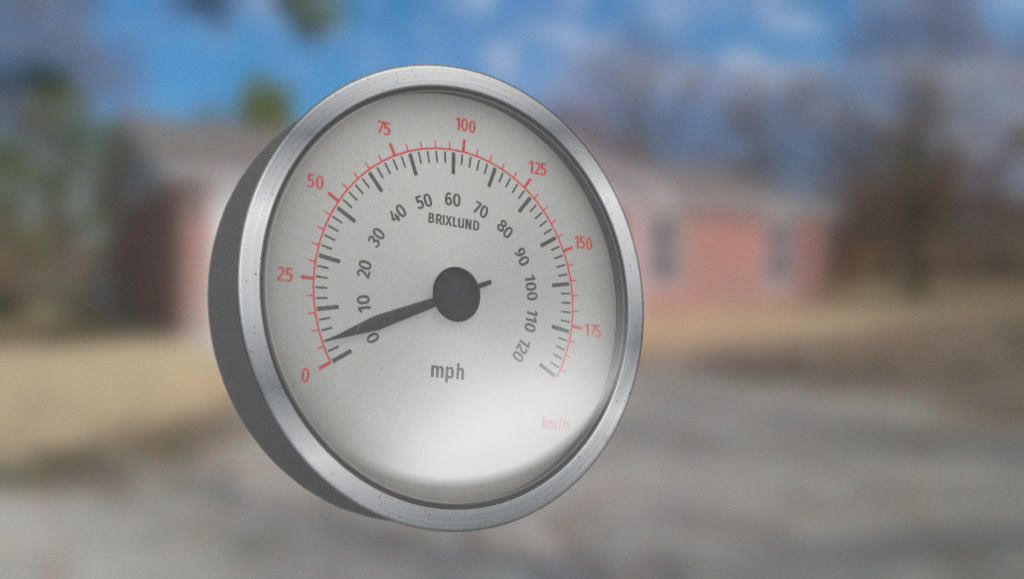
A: mph 4
